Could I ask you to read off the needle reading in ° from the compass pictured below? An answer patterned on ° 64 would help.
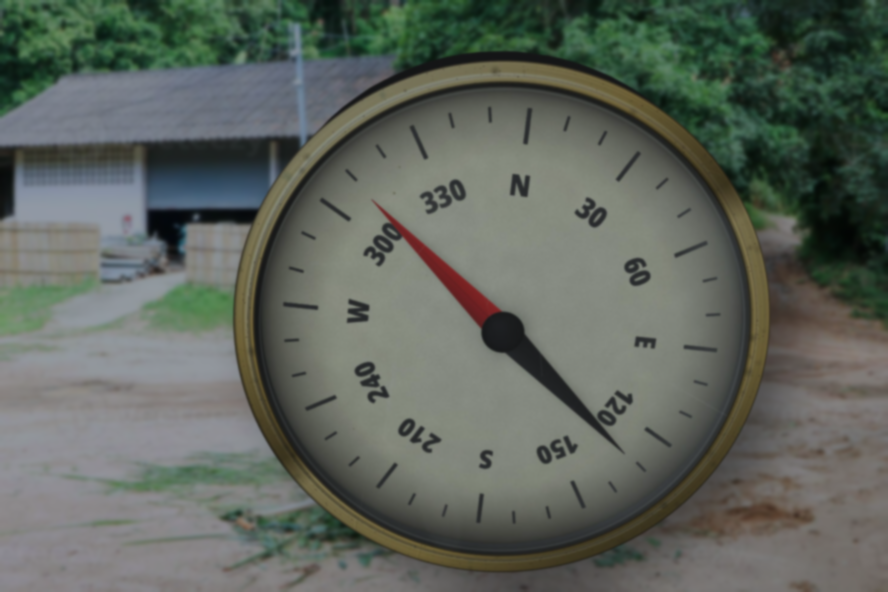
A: ° 310
